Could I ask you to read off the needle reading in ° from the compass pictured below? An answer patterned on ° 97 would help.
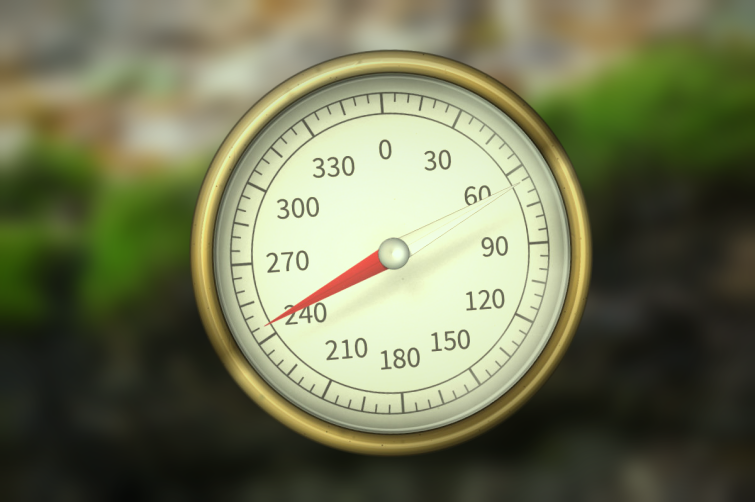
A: ° 245
